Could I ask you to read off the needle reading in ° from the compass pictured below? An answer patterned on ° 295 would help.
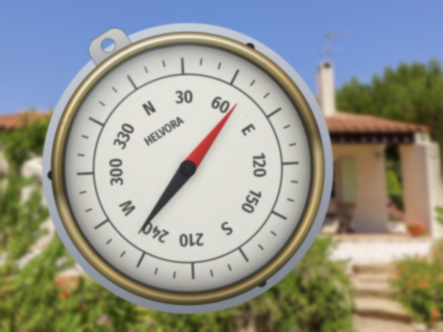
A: ° 70
